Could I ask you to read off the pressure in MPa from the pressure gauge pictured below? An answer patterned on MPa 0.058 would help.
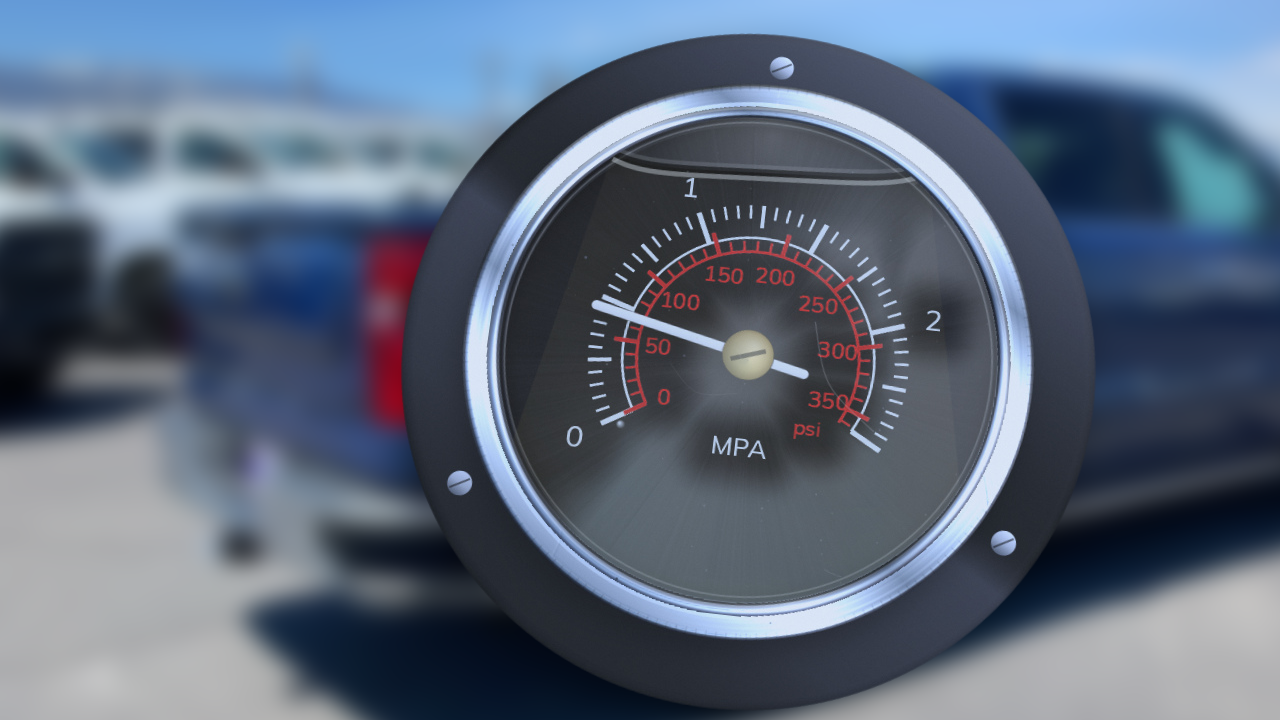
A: MPa 0.45
